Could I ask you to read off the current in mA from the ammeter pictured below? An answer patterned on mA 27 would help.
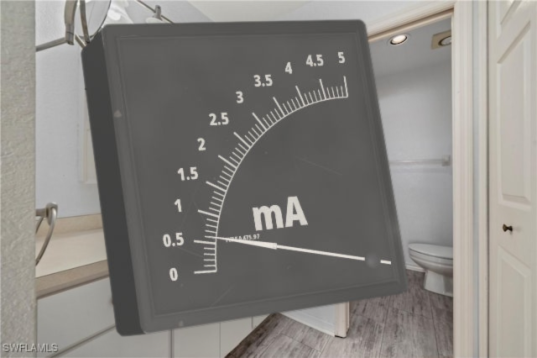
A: mA 0.6
